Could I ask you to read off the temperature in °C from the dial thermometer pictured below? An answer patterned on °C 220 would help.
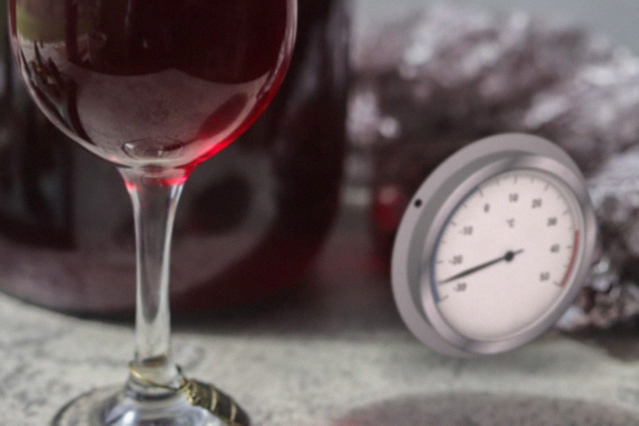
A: °C -25
